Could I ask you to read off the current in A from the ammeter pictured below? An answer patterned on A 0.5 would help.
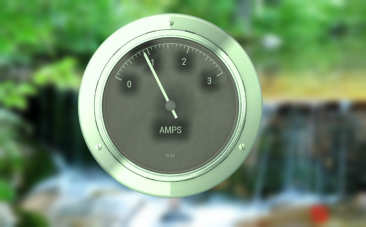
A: A 0.9
